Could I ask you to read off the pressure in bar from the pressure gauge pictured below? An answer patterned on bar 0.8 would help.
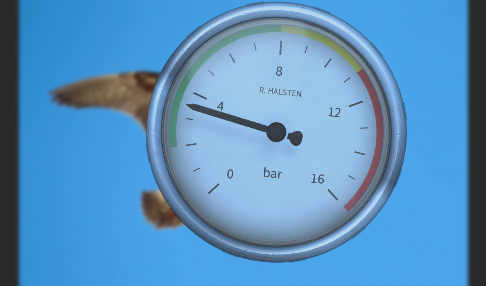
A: bar 3.5
